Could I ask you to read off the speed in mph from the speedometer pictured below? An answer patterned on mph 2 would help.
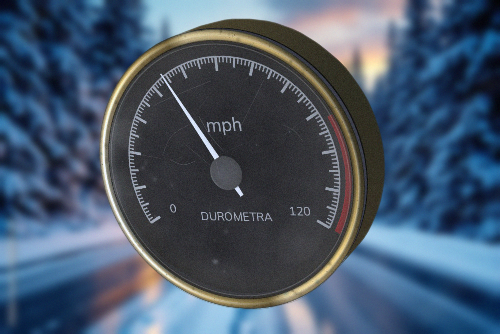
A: mph 45
